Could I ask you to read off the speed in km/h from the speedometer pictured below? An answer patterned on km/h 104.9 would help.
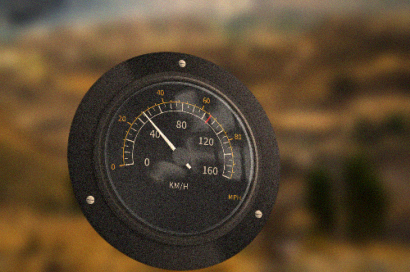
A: km/h 45
